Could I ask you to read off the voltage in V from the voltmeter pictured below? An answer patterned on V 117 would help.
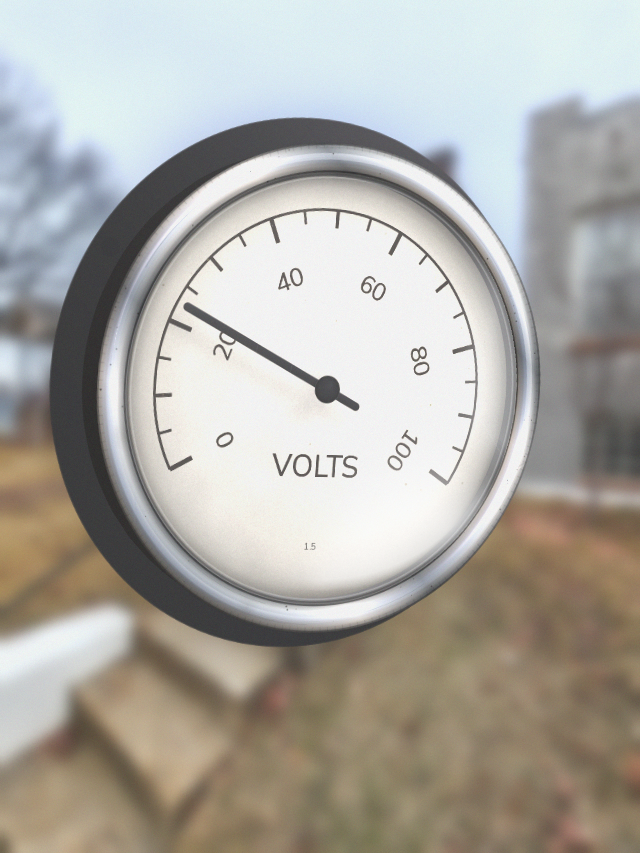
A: V 22.5
